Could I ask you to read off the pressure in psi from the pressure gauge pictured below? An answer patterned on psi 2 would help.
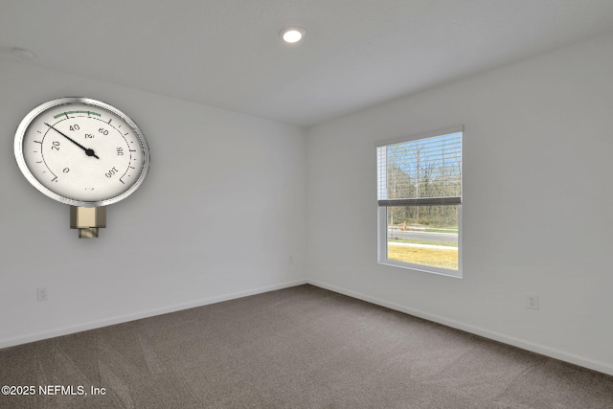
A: psi 30
